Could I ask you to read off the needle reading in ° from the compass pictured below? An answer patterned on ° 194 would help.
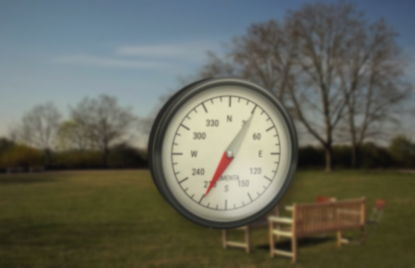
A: ° 210
